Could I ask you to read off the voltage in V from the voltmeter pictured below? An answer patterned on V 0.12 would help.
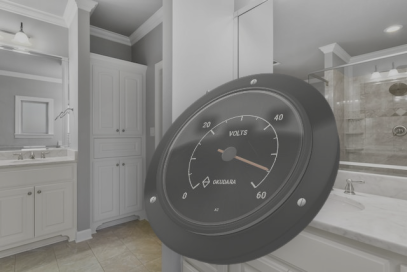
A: V 55
